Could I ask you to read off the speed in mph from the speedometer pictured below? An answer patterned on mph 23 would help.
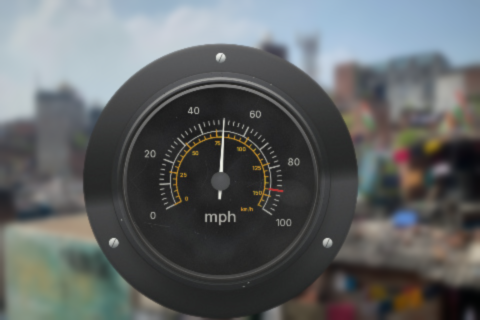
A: mph 50
